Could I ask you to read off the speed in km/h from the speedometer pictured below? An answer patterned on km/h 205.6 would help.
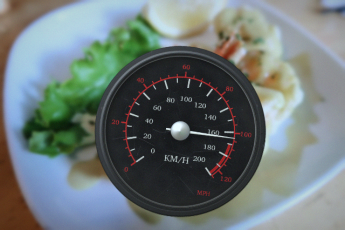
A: km/h 165
